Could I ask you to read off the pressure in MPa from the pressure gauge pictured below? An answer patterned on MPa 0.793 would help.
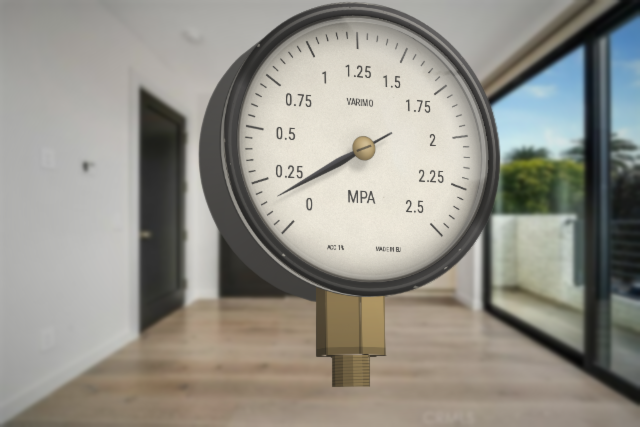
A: MPa 0.15
